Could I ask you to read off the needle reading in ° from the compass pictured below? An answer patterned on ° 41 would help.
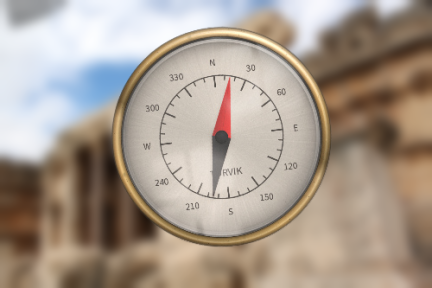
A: ° 15
